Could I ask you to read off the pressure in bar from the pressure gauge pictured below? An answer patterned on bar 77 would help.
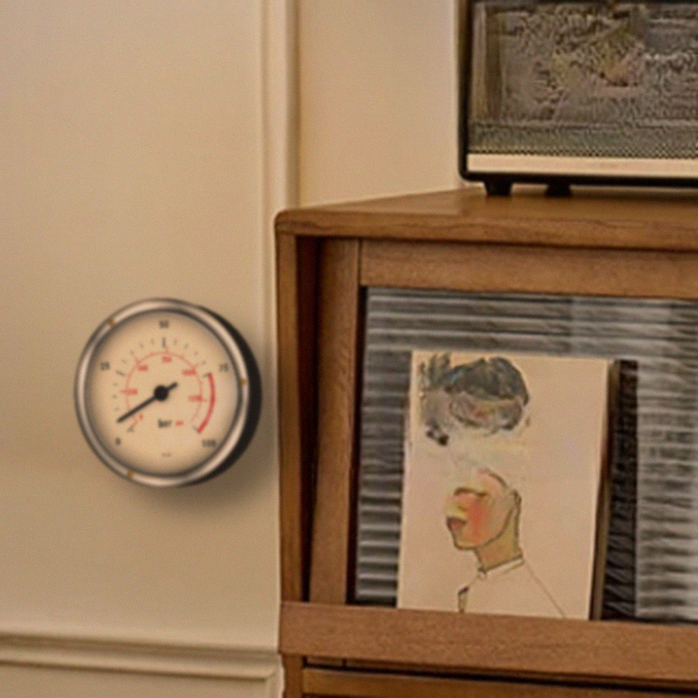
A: bar 5
